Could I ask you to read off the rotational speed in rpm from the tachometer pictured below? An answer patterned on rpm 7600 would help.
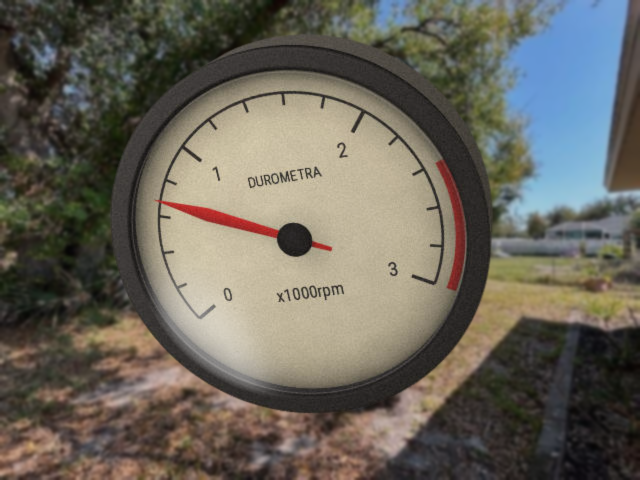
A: rpm 700
